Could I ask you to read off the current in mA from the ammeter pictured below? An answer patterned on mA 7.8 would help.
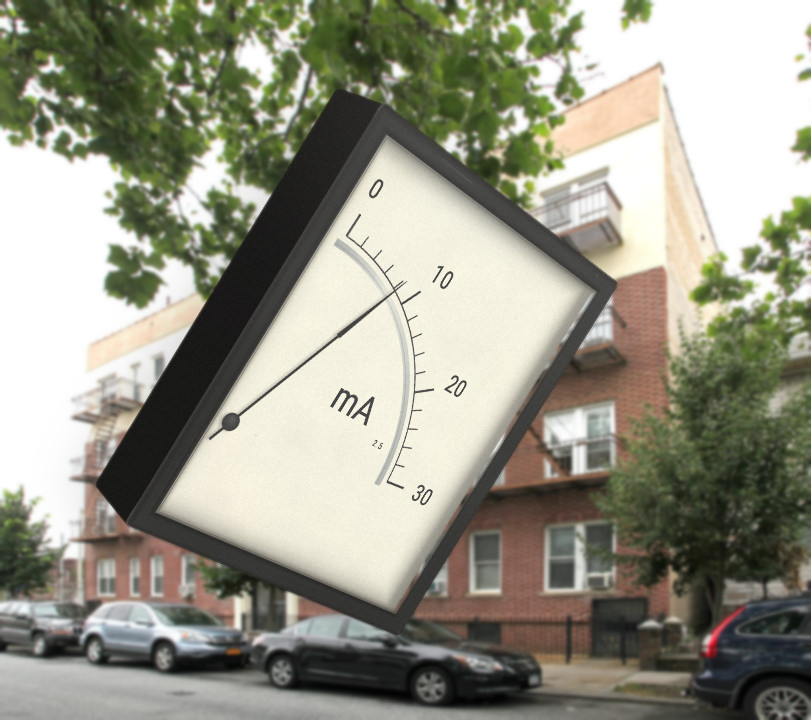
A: mA 8
